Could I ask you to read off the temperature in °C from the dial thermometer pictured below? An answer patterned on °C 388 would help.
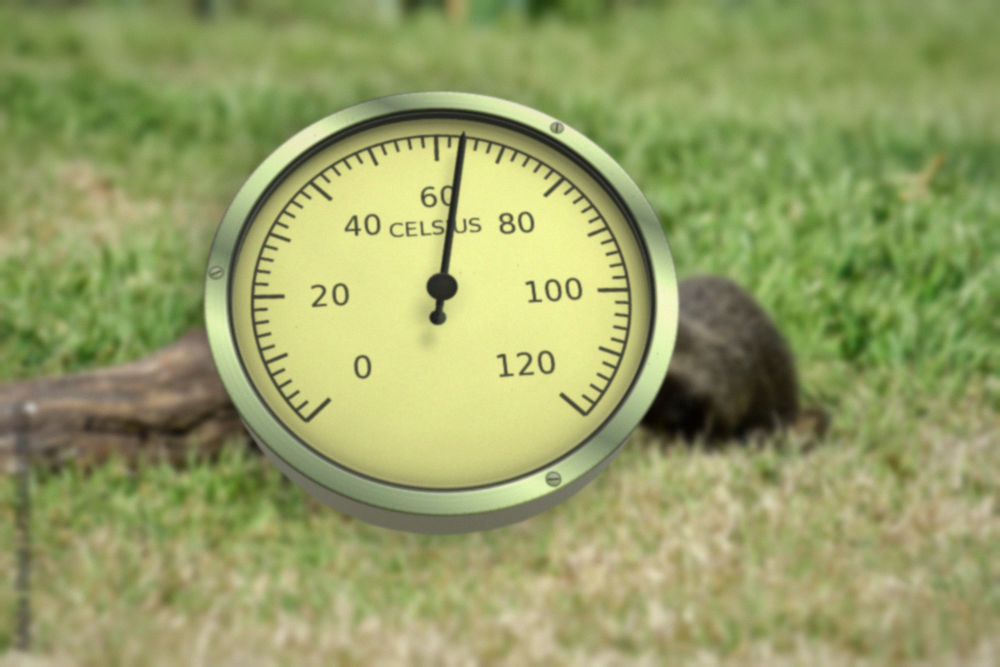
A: °C 64
